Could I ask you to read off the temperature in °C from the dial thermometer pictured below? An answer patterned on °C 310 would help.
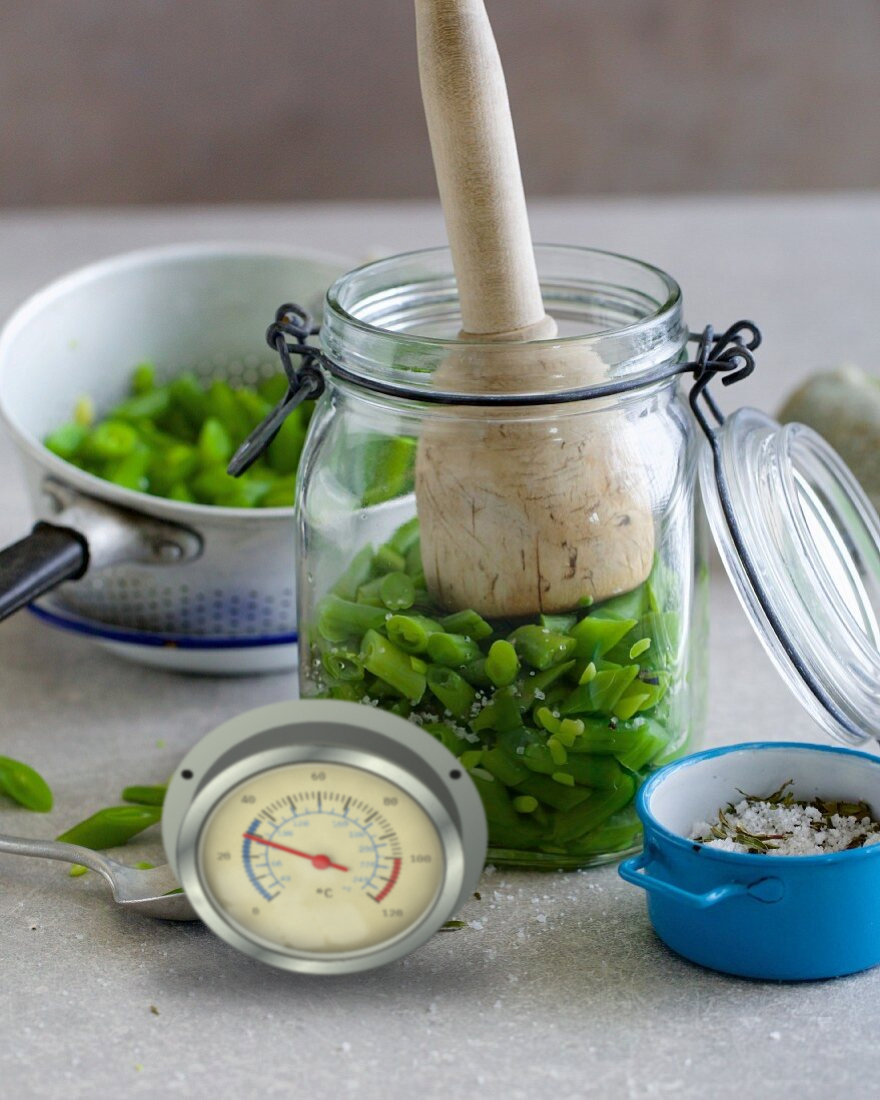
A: °C 30
